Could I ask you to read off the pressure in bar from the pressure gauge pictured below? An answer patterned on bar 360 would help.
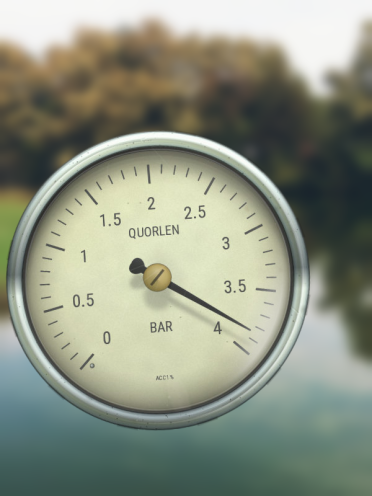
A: bar 3.85
